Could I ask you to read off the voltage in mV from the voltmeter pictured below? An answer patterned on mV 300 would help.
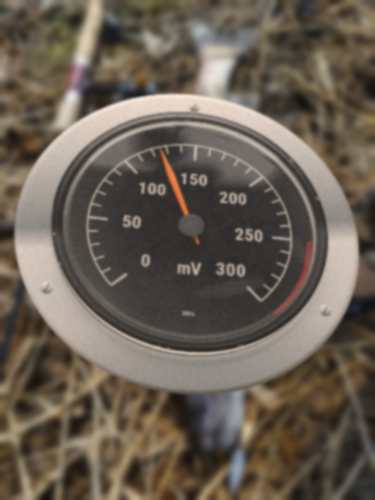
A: mV 125
